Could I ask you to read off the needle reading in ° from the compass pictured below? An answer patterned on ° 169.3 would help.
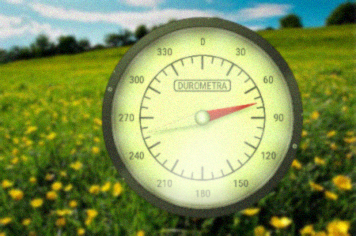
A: ° 75
